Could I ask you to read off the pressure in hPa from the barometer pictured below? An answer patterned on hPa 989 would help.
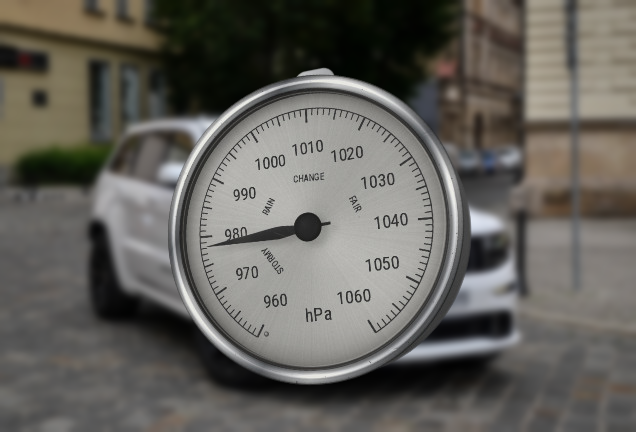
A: hPa 978
